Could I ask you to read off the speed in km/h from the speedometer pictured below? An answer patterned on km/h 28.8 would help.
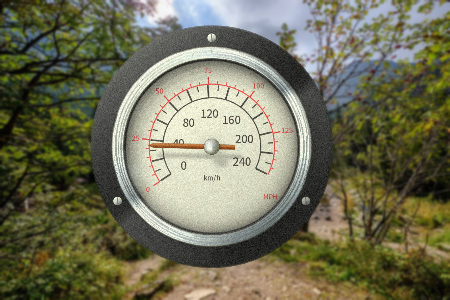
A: km/h 35
